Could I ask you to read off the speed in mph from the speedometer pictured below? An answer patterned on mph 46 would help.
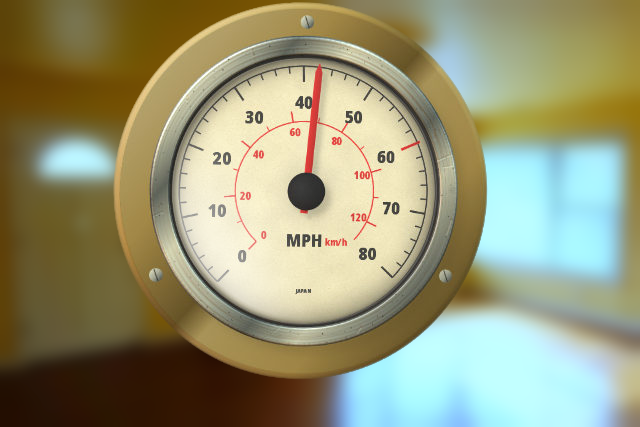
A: mph 42
